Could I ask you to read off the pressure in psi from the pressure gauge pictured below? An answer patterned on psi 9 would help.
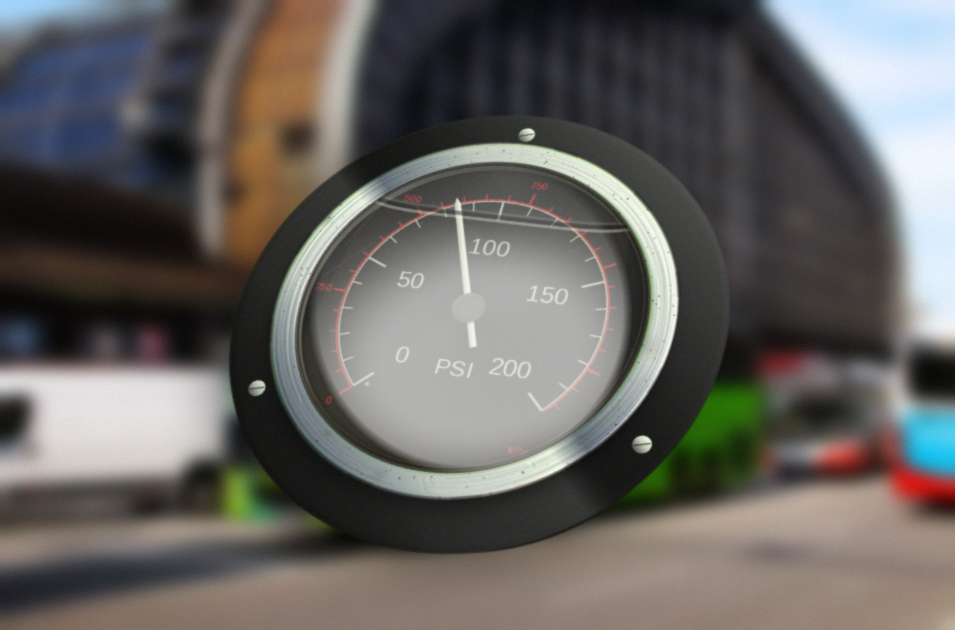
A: psi 85
